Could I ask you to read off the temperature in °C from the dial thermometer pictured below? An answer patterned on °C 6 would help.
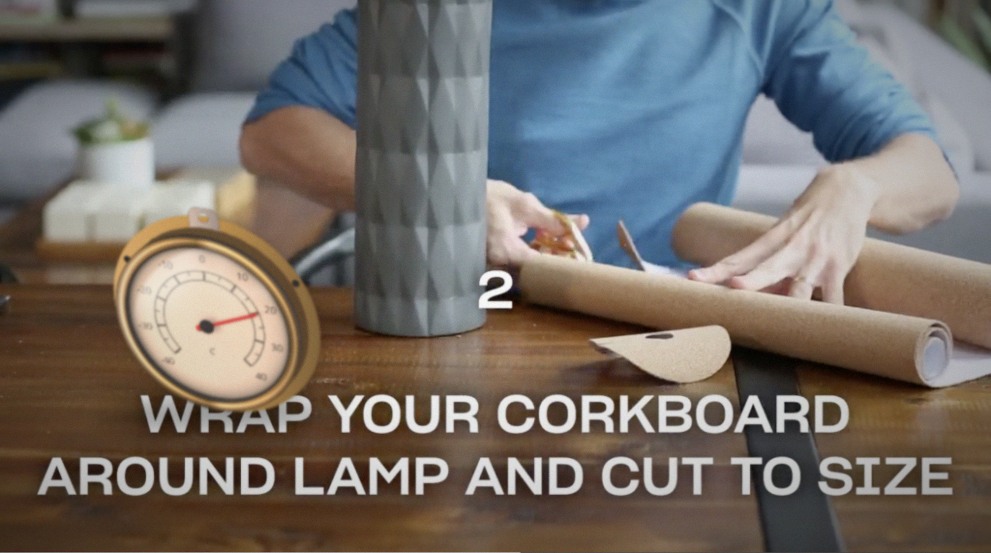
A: °C 20
